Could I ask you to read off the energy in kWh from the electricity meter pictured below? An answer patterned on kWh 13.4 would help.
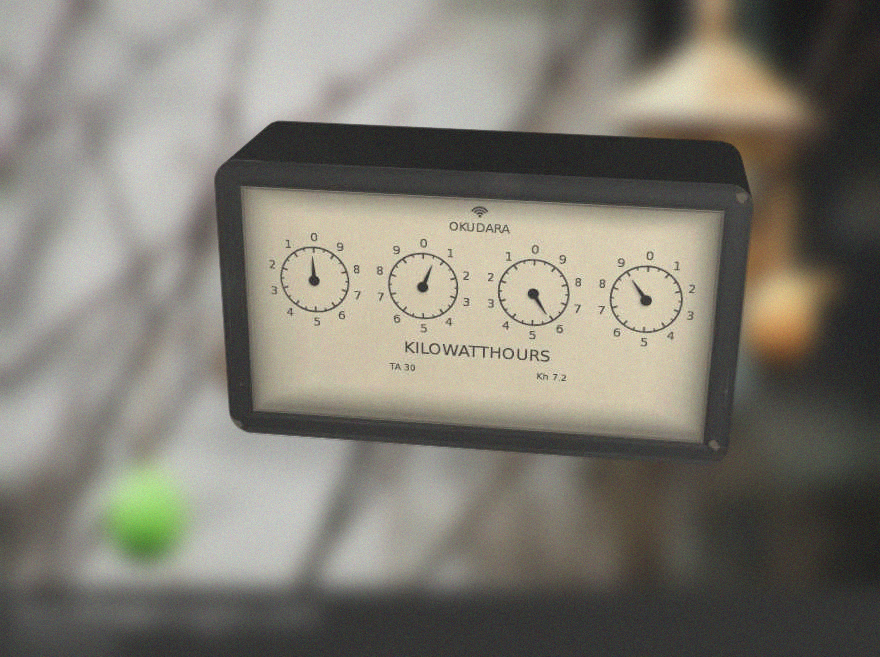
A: kWh 59
